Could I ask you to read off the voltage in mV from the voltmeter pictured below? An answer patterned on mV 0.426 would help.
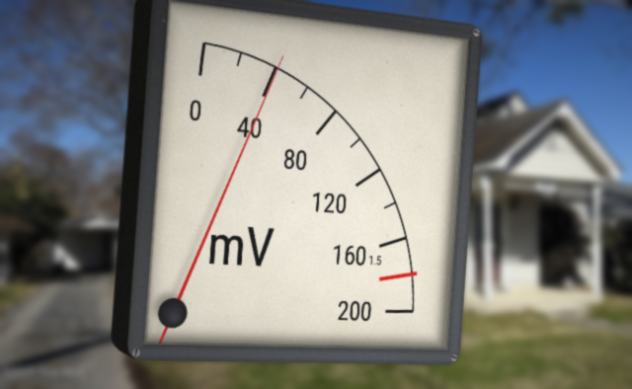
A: mV 40
